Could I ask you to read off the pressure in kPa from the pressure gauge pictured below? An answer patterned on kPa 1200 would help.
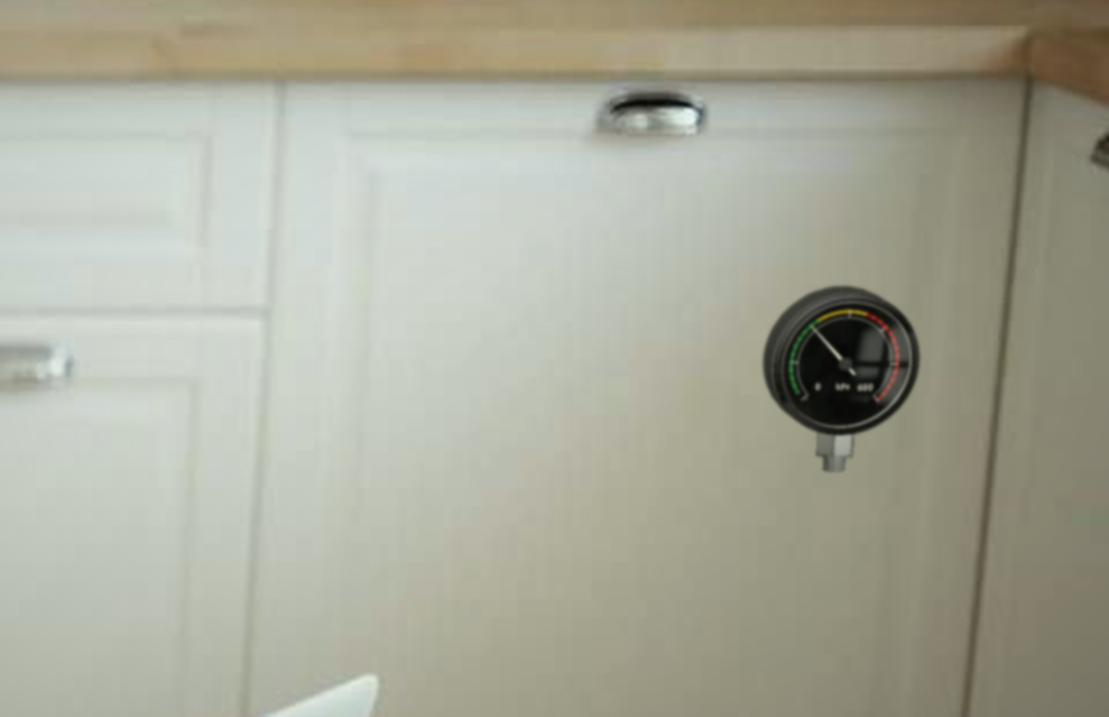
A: kPa 200
